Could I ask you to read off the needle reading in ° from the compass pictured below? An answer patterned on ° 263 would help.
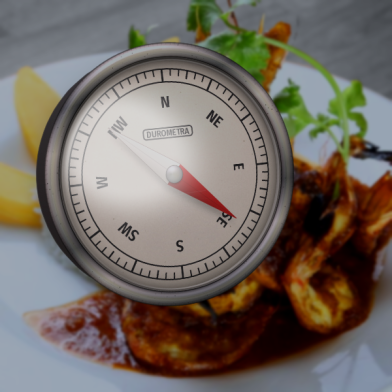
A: ° 130
